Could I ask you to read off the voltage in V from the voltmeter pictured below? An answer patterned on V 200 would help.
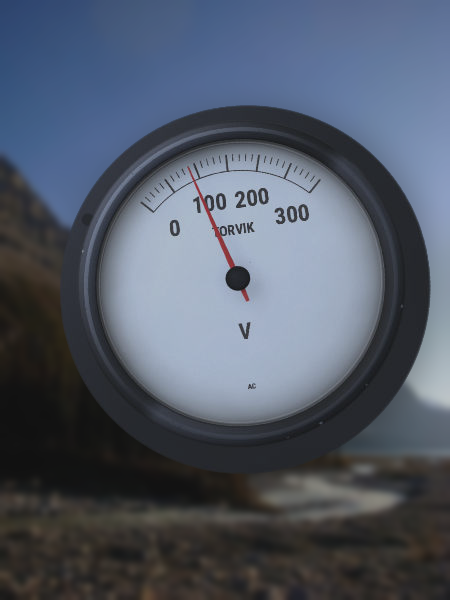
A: V 90
